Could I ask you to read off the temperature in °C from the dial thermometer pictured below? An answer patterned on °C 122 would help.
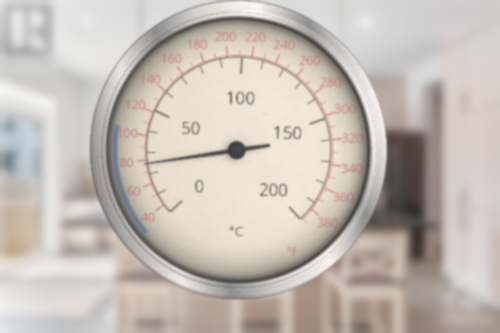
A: °C 25
